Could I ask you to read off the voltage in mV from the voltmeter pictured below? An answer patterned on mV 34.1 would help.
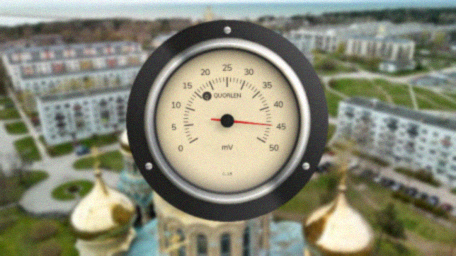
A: mV 45
